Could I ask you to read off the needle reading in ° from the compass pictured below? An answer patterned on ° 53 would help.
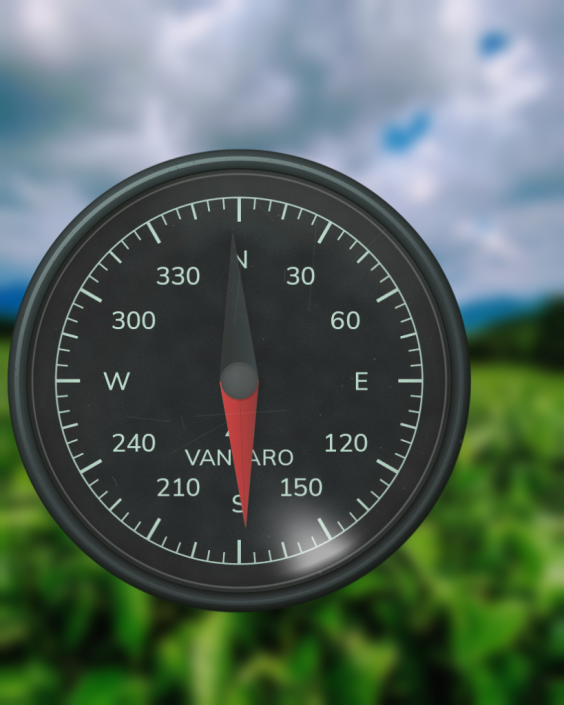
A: ° 177.5
